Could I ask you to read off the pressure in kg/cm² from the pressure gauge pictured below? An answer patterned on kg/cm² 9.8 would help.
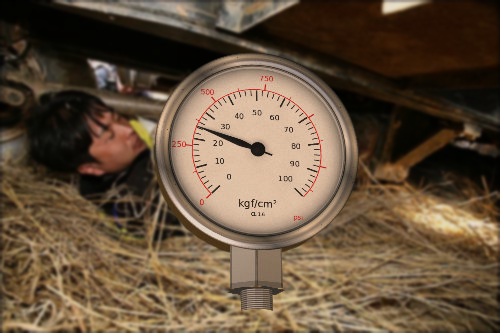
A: kg/cm² 24
